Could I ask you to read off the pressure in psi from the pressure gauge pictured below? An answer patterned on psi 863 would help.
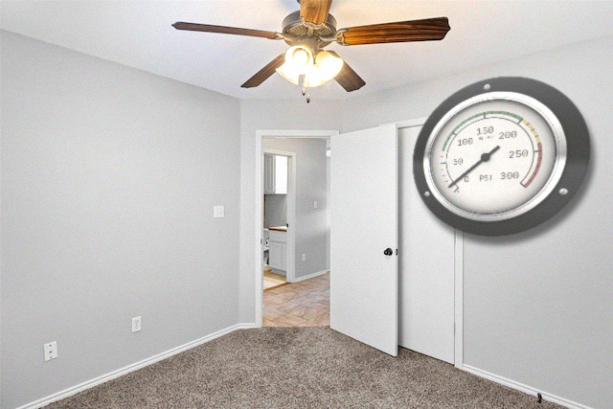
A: psi 10
